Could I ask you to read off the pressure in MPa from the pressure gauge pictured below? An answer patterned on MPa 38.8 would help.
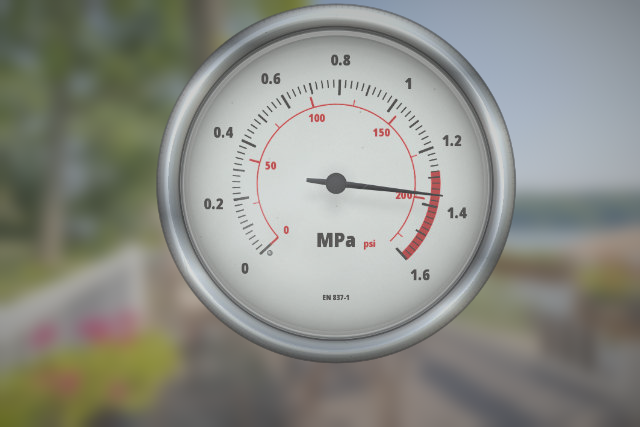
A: MPa 1.36
